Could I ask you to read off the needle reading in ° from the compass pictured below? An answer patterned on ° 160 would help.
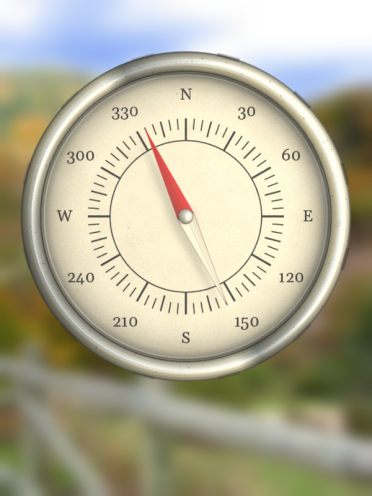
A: ° 335
